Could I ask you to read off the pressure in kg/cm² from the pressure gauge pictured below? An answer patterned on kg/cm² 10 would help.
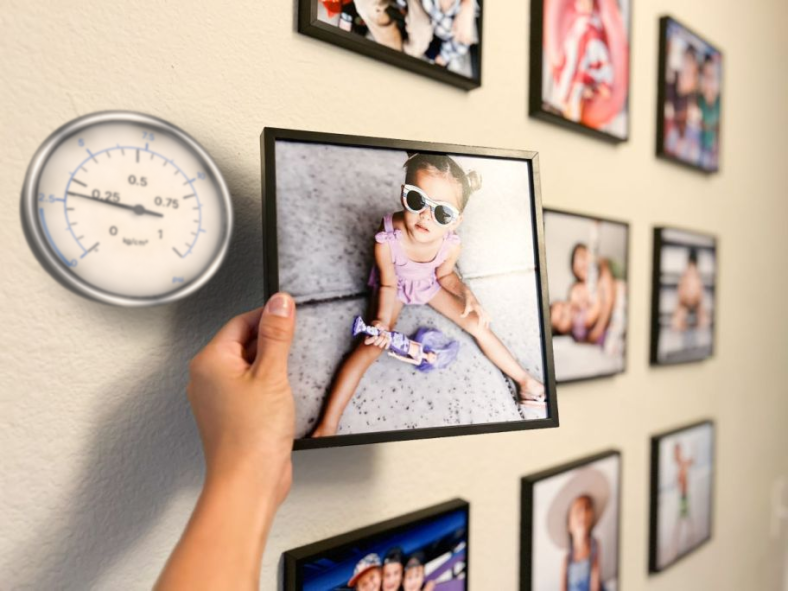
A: kg/cm² 0.2
